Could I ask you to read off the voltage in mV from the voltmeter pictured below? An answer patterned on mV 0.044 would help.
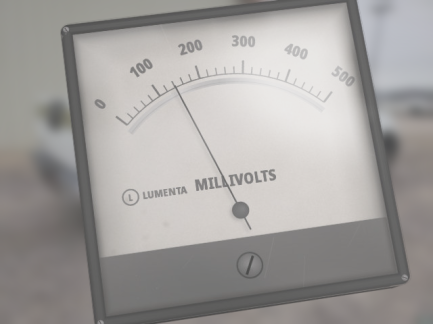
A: mV 140
